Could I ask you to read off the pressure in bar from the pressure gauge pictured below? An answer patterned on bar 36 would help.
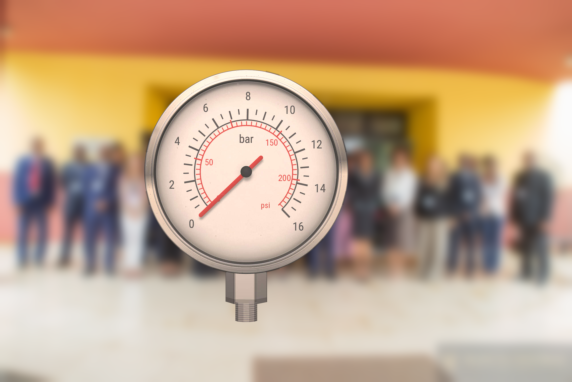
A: bar 0
